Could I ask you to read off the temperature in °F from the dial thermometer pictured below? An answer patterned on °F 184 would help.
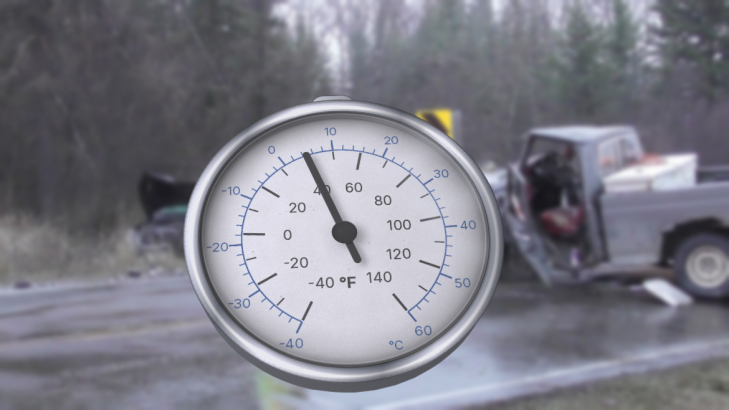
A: °F 40
